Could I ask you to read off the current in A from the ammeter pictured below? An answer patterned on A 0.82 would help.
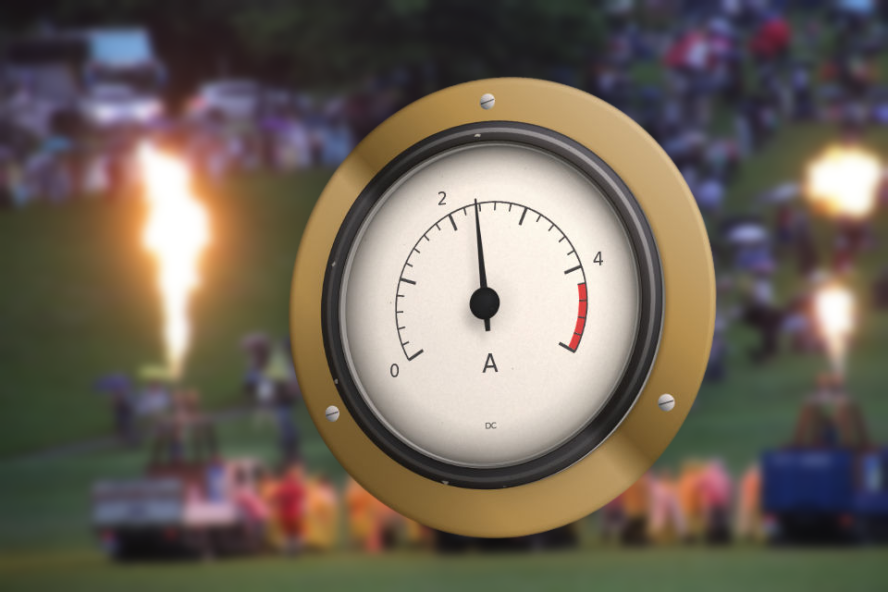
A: A 2.4
